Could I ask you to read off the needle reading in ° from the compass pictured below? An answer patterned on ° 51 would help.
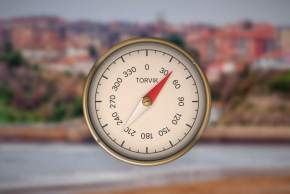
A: ° 40
